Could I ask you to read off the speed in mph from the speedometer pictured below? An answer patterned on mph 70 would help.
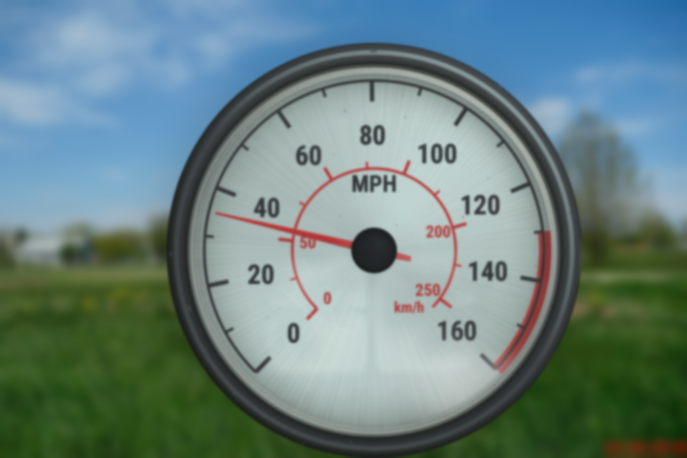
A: mph 35
